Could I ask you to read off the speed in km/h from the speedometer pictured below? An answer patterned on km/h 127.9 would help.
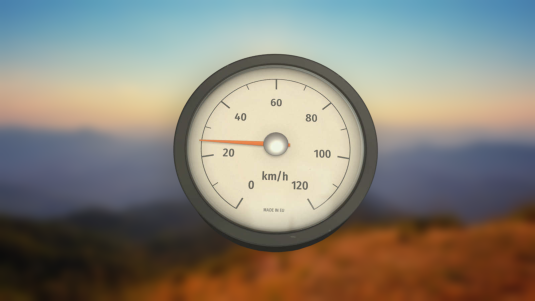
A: km/h 25
